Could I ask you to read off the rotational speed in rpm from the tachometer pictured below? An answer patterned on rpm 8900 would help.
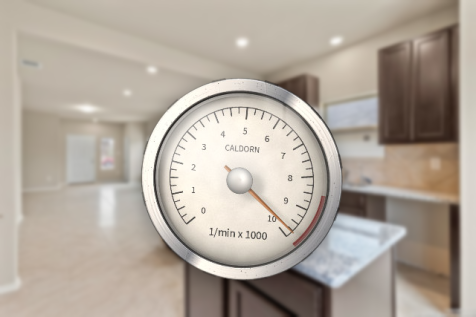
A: rpm 9750
